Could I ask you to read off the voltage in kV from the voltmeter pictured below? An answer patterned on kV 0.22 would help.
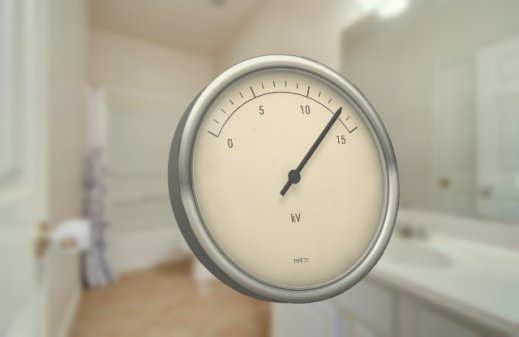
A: kV 13
